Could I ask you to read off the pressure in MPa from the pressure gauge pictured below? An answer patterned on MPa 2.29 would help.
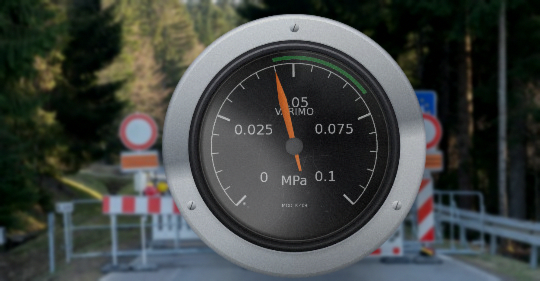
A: MPa 0.045
